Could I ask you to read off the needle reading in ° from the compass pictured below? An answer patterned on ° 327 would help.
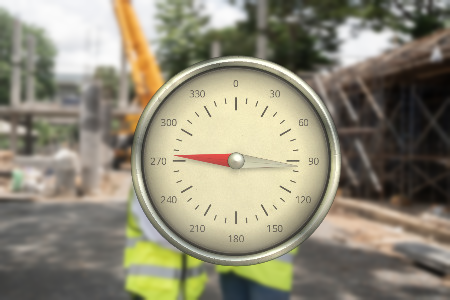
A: ° 275
